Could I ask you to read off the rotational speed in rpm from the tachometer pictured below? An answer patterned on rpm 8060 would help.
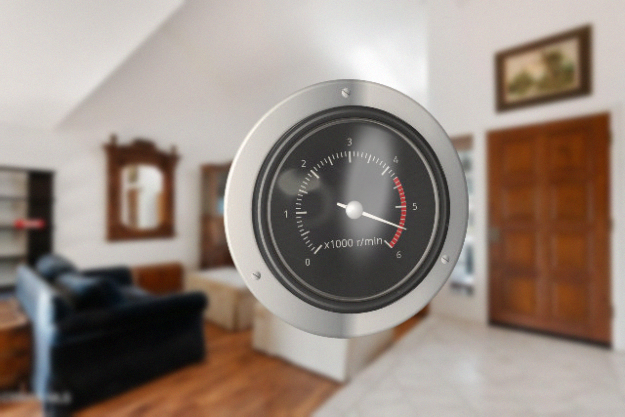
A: rpm 5500
